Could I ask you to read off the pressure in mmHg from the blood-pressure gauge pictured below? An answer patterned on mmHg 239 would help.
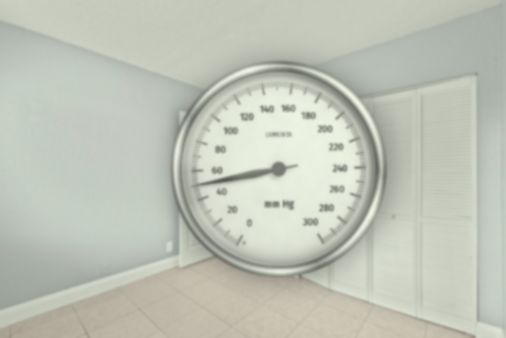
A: mmHg 50
